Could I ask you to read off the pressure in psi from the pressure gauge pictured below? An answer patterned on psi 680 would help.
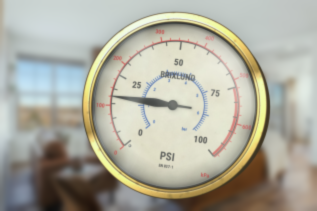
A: psi 17.5
